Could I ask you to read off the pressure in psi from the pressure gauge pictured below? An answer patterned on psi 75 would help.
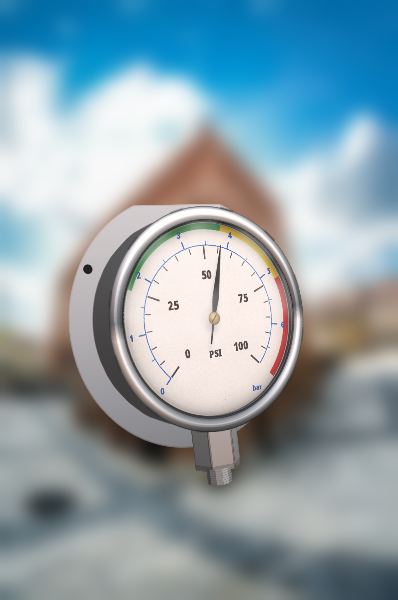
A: psi 55
